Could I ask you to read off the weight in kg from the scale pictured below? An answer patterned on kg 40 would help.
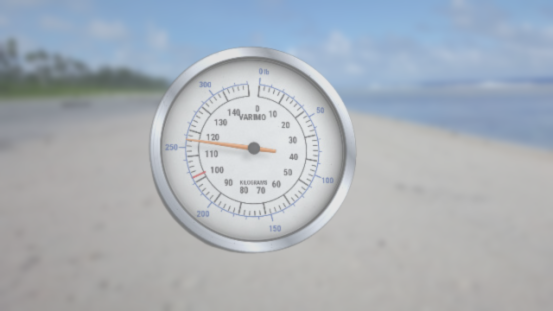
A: kg 116
